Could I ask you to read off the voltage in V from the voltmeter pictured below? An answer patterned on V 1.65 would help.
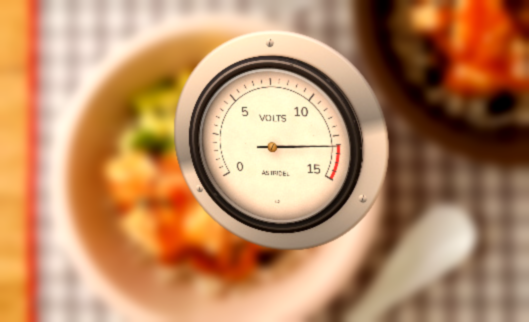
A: V 13
